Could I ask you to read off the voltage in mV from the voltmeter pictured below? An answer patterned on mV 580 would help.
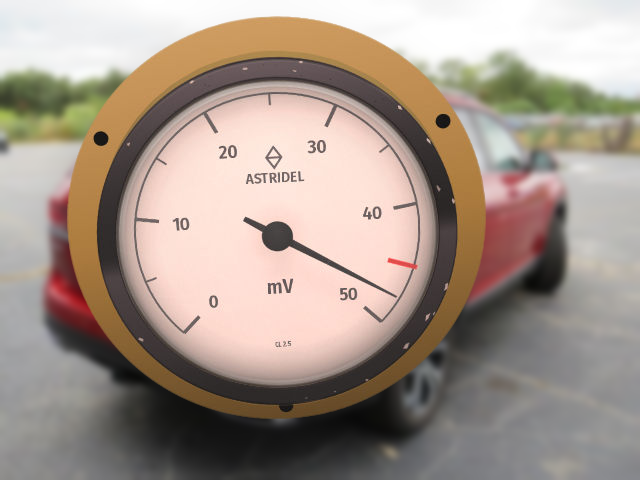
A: mV 47.5
